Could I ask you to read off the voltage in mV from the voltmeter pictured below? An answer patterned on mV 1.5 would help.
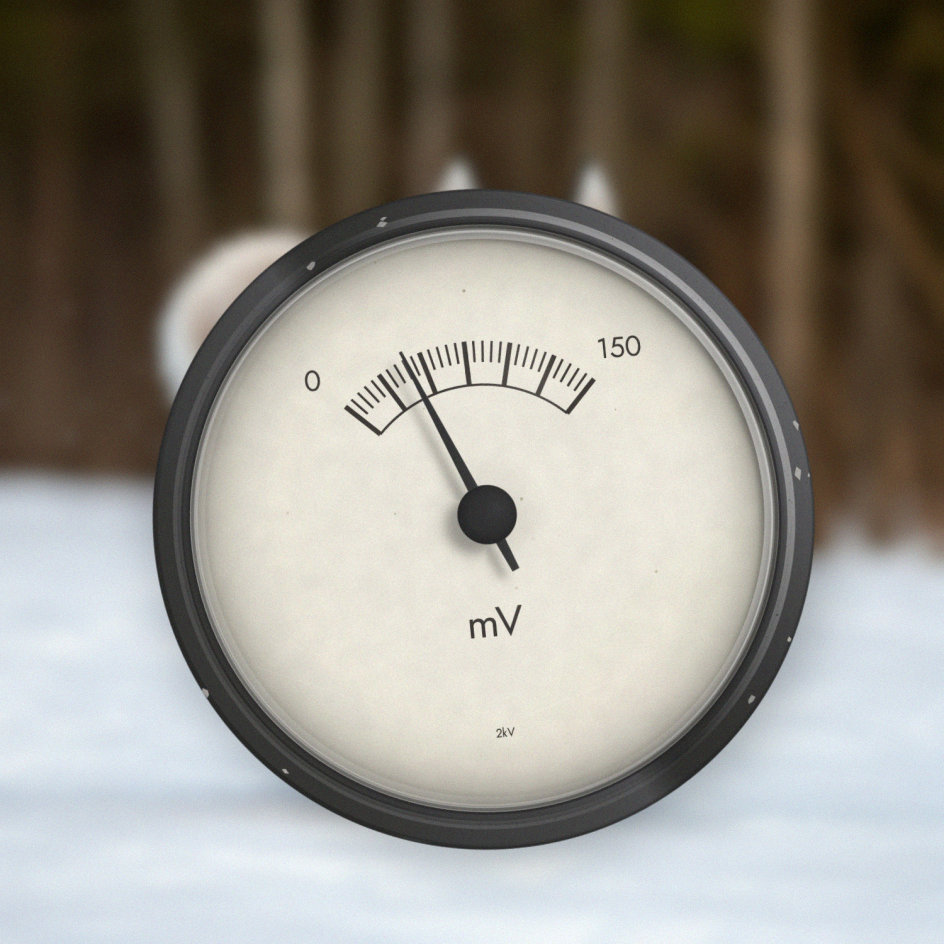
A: mV 40
